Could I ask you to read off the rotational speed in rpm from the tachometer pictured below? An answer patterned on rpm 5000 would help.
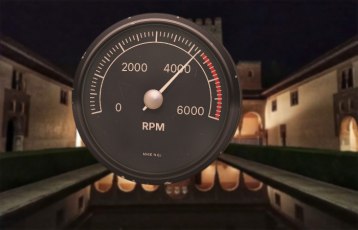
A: rpm 4200
